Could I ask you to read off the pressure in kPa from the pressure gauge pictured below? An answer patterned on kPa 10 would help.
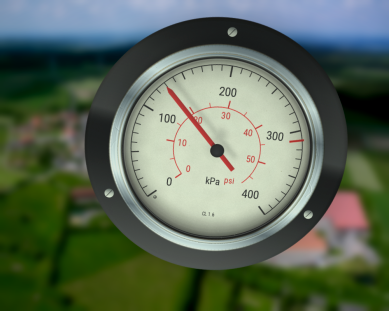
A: kPa 130
